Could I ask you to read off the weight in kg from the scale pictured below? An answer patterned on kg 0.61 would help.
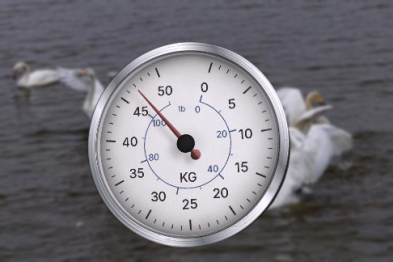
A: kg 47
